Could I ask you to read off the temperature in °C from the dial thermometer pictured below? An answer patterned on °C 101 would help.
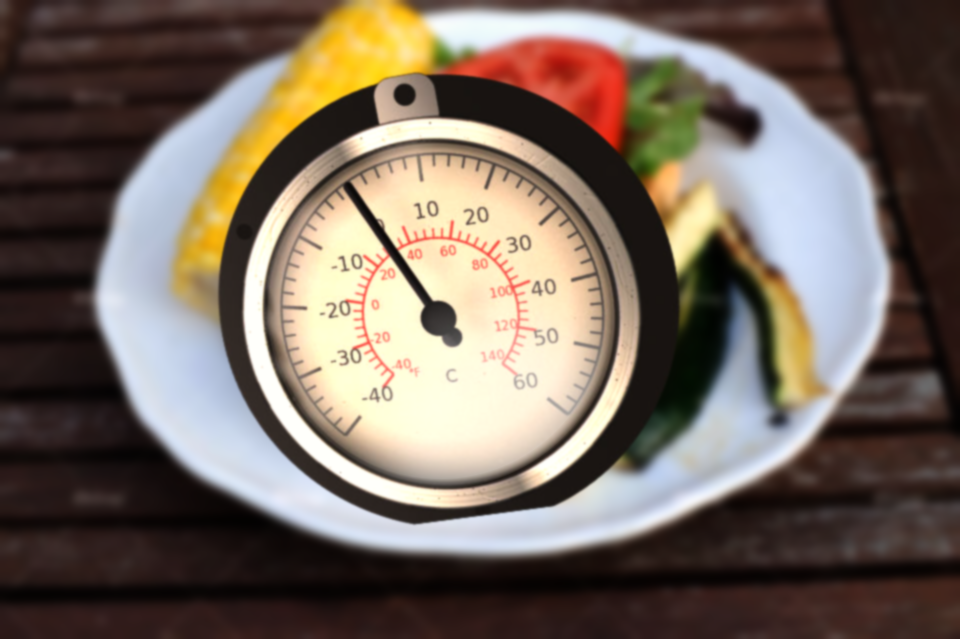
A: °C 0
